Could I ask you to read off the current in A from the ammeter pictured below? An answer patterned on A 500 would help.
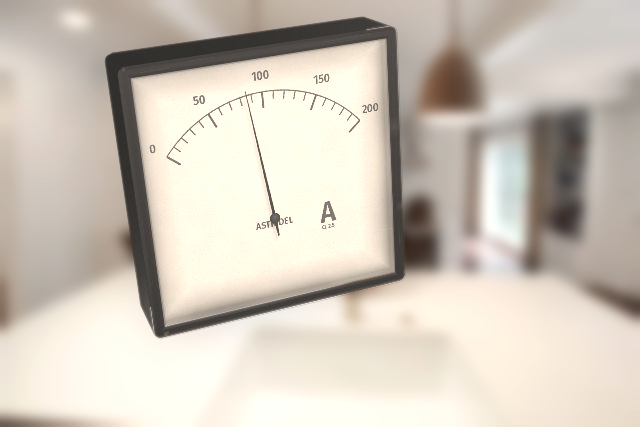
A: A 85
